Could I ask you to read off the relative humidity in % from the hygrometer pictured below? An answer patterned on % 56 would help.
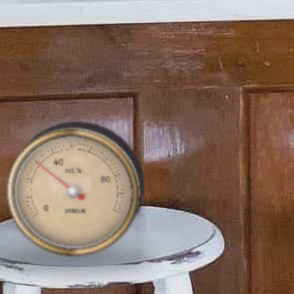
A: % 30
